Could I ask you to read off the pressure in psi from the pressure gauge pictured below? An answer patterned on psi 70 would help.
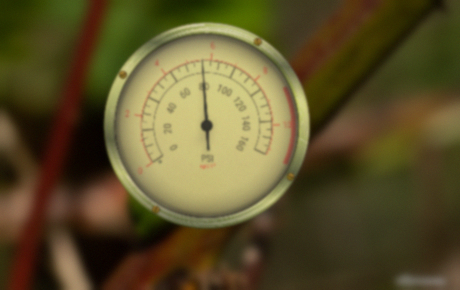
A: psi 80
